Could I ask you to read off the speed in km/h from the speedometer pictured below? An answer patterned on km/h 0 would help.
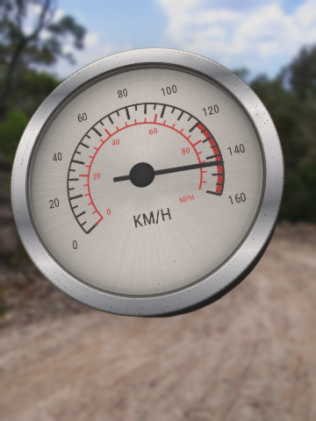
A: km/h 145
